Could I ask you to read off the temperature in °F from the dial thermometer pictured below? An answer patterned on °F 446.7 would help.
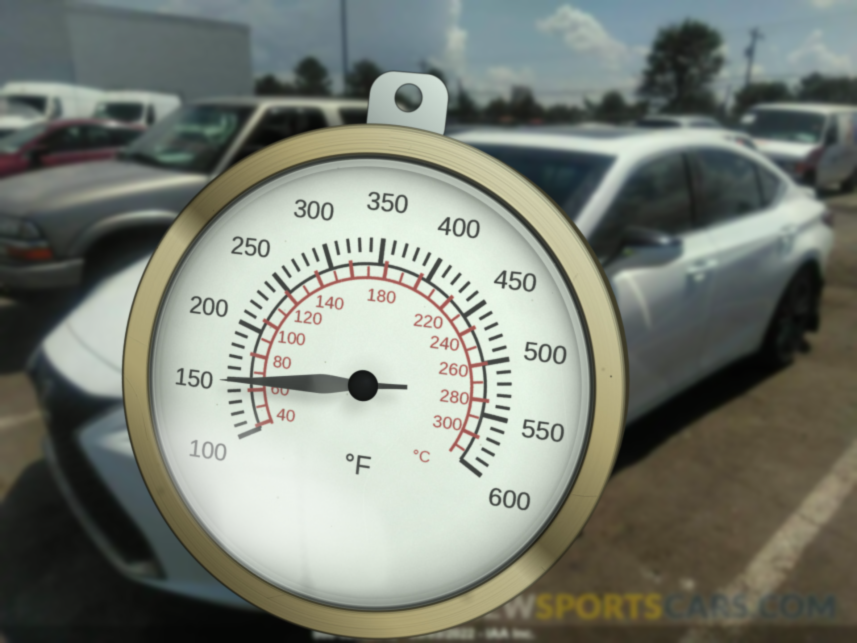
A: °F 150
